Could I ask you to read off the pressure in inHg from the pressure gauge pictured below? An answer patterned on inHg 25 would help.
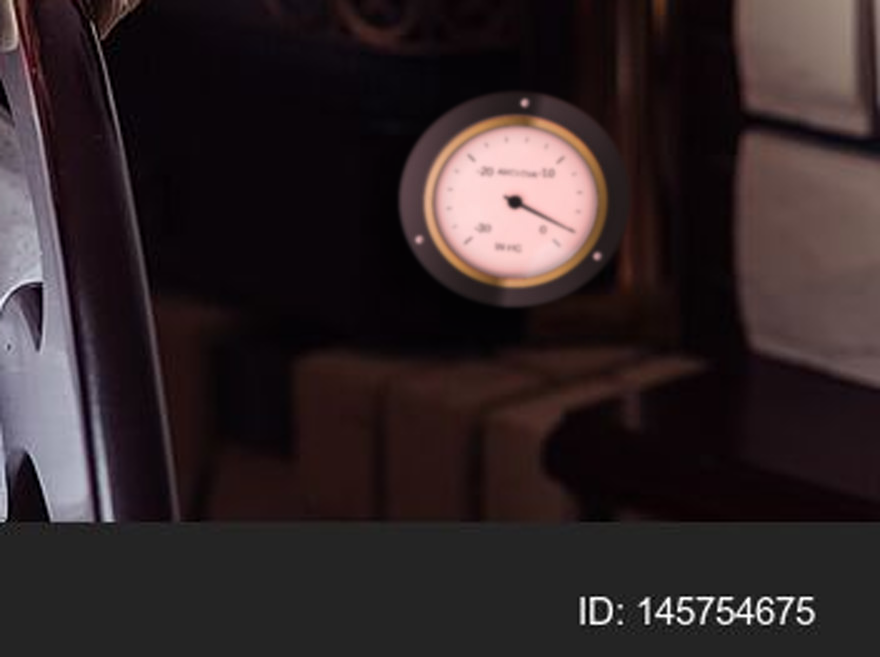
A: inHg -2
